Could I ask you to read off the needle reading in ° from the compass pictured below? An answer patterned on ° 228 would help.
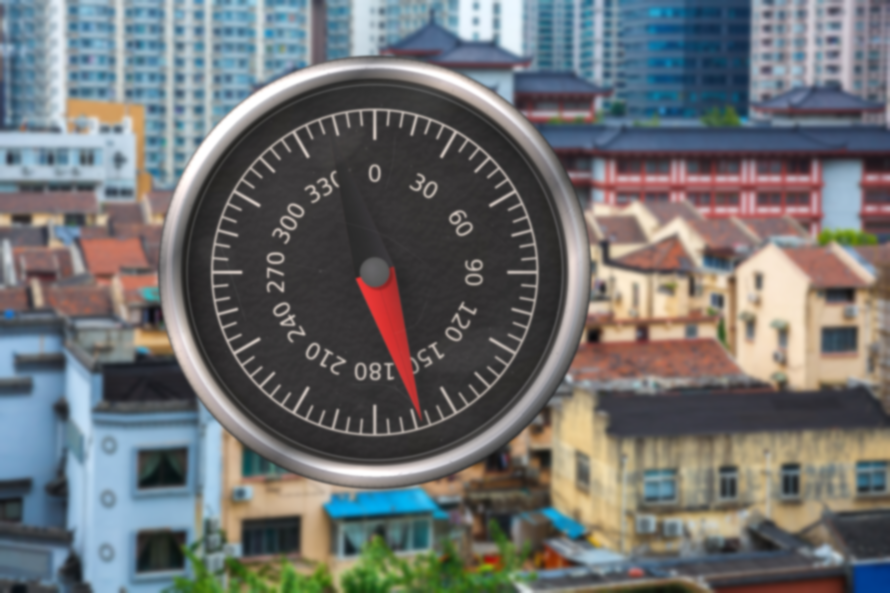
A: ° 162.5
